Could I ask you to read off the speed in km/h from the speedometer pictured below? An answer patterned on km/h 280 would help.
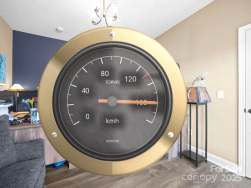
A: km/h 160
